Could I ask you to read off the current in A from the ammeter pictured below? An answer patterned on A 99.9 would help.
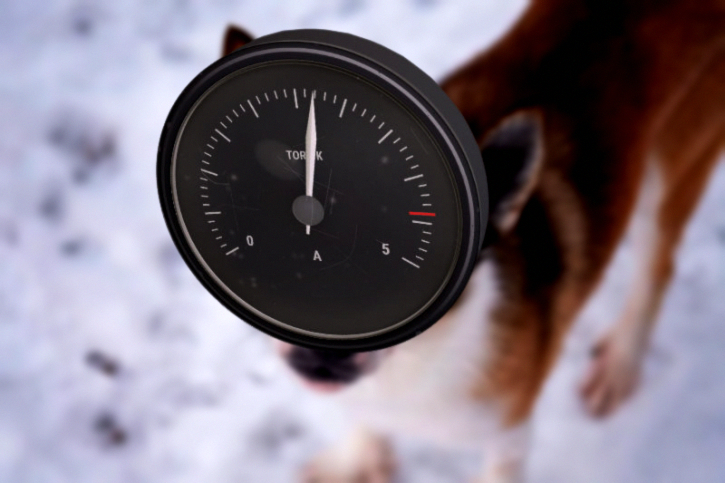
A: A 2.7
